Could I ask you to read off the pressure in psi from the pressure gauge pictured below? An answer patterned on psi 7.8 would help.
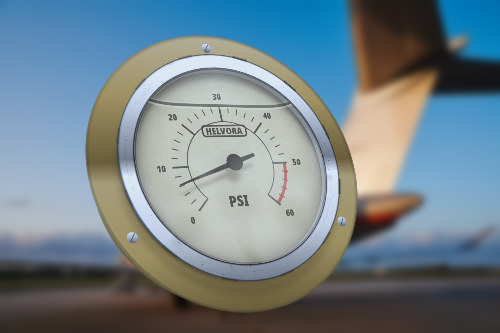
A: psi 6
